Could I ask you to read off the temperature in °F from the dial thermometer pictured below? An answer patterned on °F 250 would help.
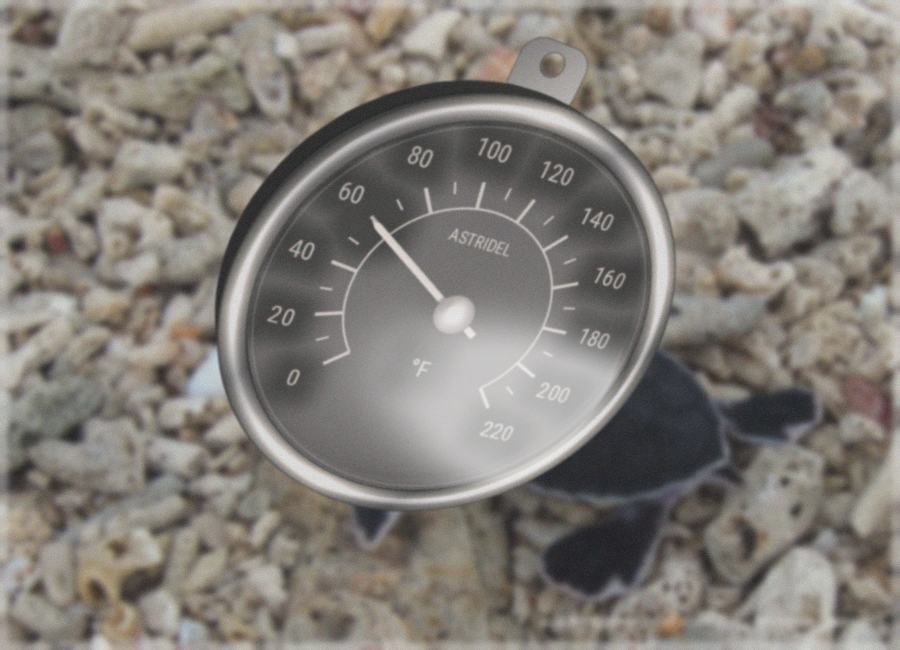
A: °F 60
